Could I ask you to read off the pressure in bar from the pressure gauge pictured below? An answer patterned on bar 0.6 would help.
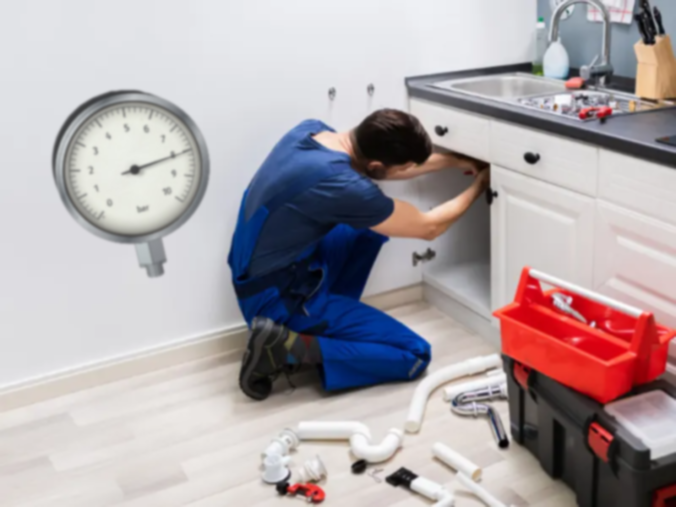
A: bar 8
